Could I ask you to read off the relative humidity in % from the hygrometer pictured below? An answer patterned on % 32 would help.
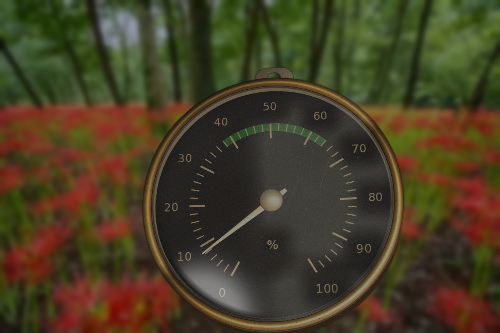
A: % 8
